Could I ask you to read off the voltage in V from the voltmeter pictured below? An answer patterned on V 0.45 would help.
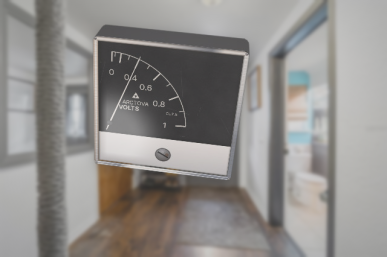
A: V 0.4
